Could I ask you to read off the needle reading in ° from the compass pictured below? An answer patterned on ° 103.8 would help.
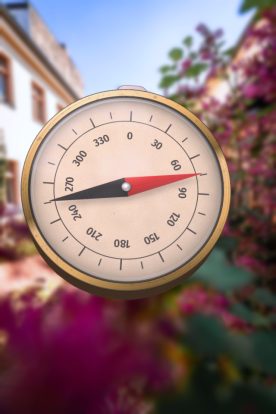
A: ° 75
